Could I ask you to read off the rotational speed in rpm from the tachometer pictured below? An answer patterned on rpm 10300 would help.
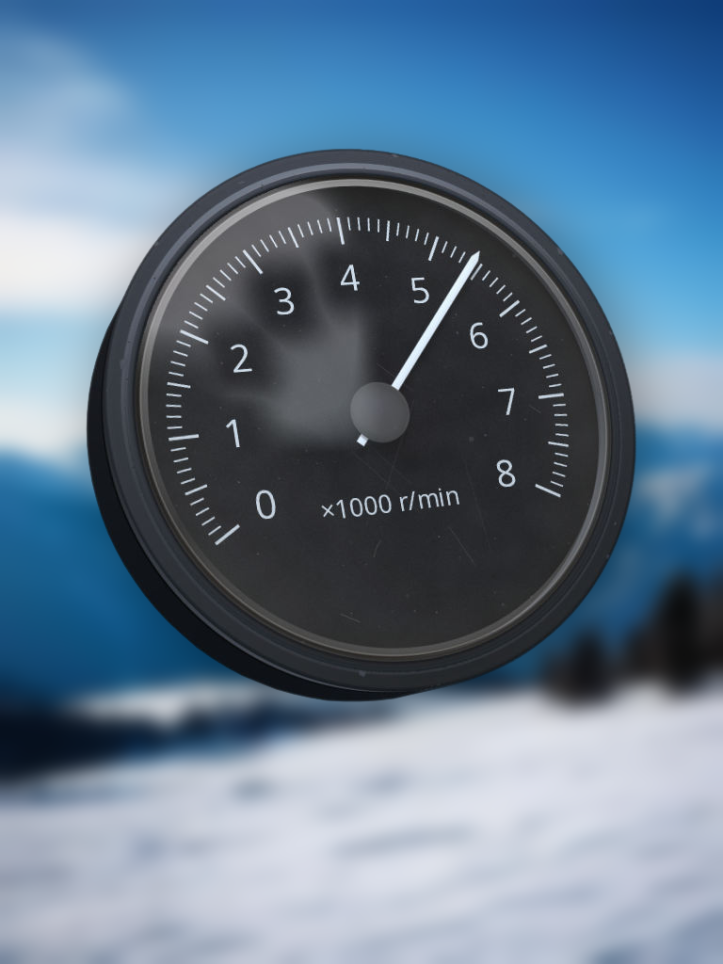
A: rpm 5400
